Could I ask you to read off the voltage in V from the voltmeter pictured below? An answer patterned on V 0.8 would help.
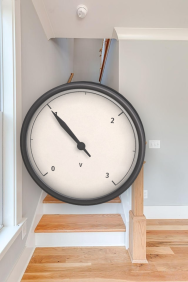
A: V 1
